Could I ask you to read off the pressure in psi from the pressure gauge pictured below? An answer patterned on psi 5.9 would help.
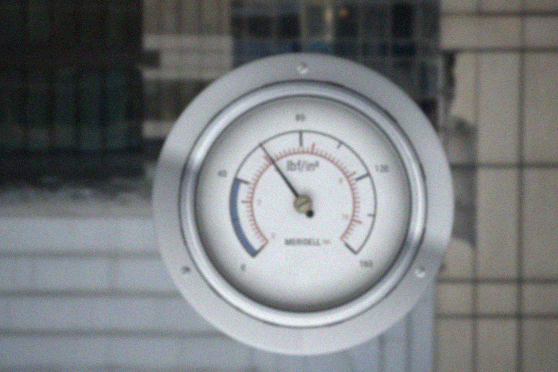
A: psi 60
